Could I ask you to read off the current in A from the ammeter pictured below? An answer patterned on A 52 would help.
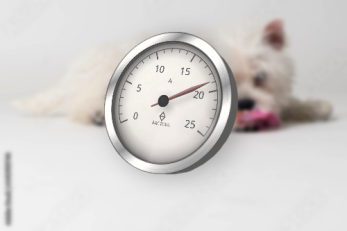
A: A 19
